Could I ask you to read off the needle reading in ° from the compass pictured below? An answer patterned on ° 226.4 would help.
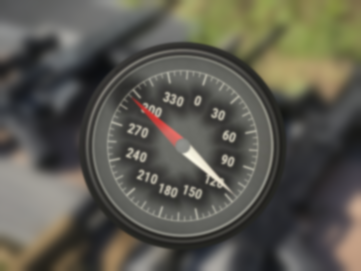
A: ° 295
